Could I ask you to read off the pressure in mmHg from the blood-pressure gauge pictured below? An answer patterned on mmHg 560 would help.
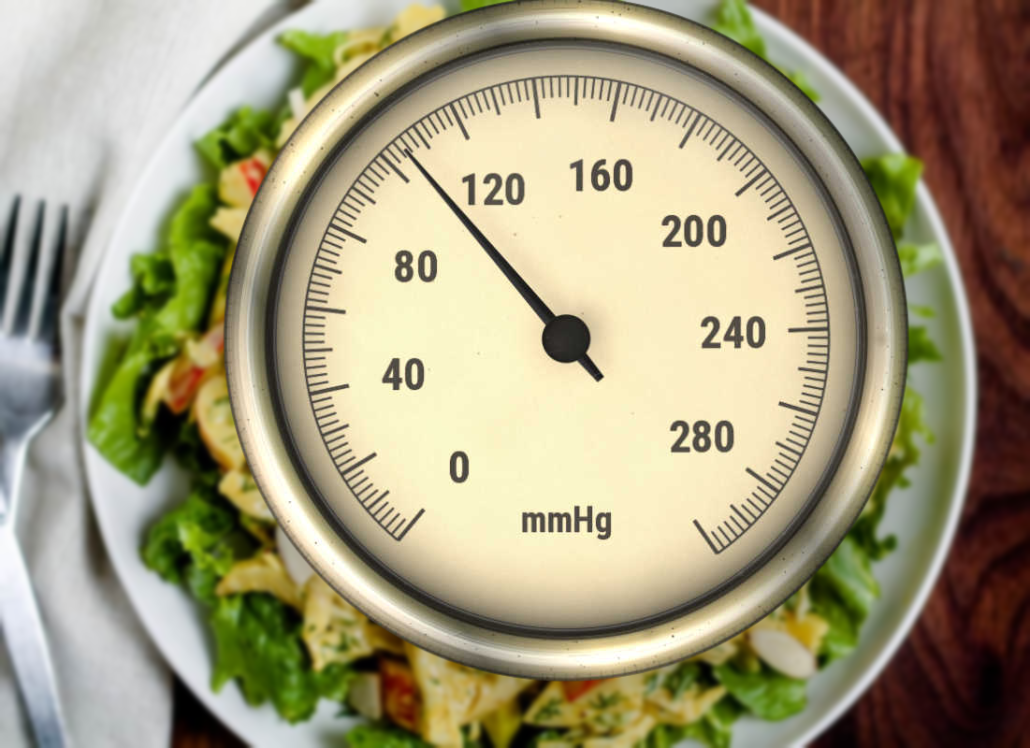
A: mmHg 105
